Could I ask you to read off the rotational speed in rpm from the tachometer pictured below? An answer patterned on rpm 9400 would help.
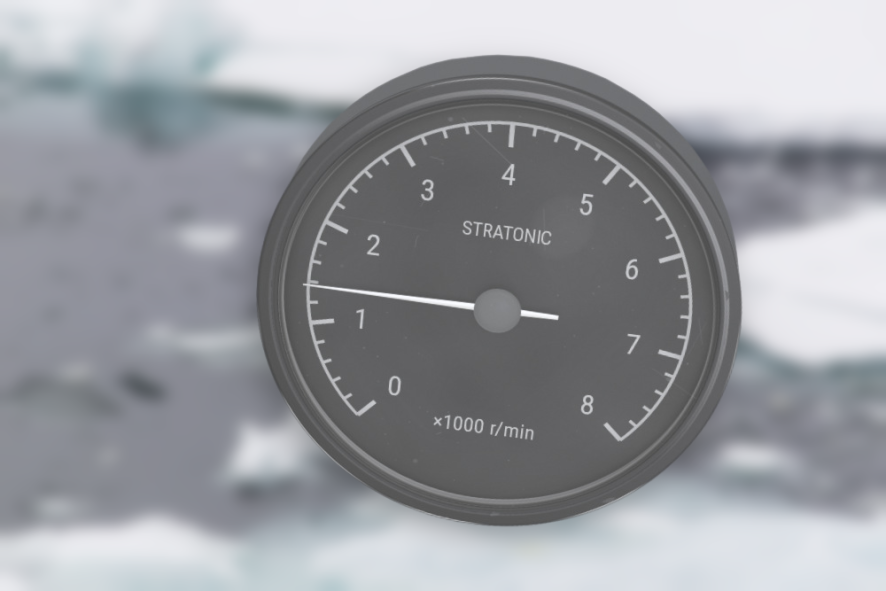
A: rpm 1400
